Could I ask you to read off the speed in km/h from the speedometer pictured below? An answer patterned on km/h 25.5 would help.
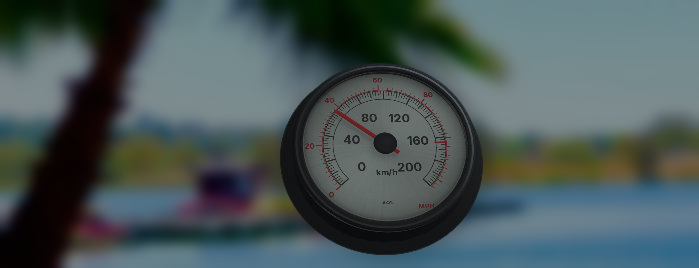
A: km/h 60
